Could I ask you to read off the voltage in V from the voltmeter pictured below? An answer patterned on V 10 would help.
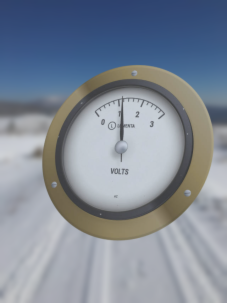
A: V 1.2
